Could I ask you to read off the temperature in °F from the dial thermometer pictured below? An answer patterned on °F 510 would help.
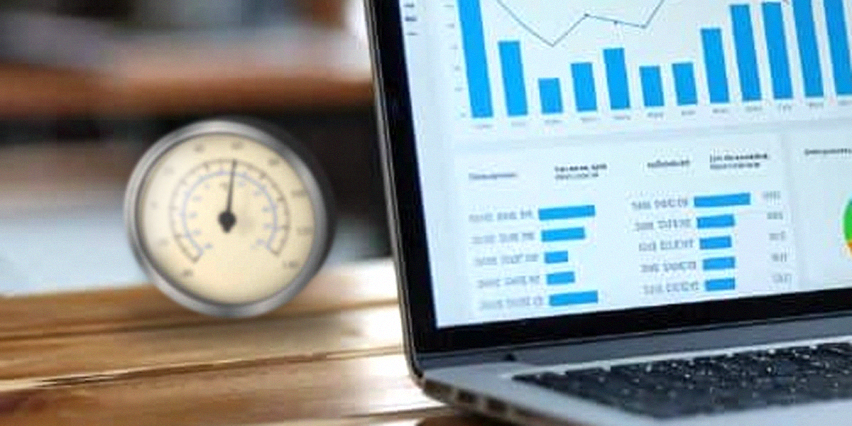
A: °F 60
